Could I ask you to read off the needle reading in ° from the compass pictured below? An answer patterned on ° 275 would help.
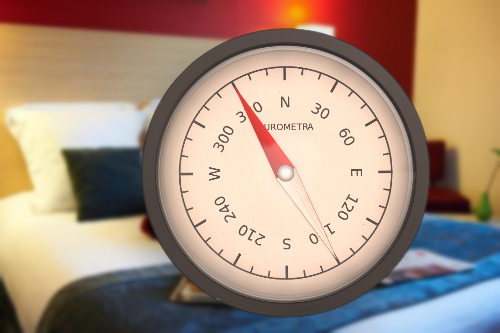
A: ° 330
